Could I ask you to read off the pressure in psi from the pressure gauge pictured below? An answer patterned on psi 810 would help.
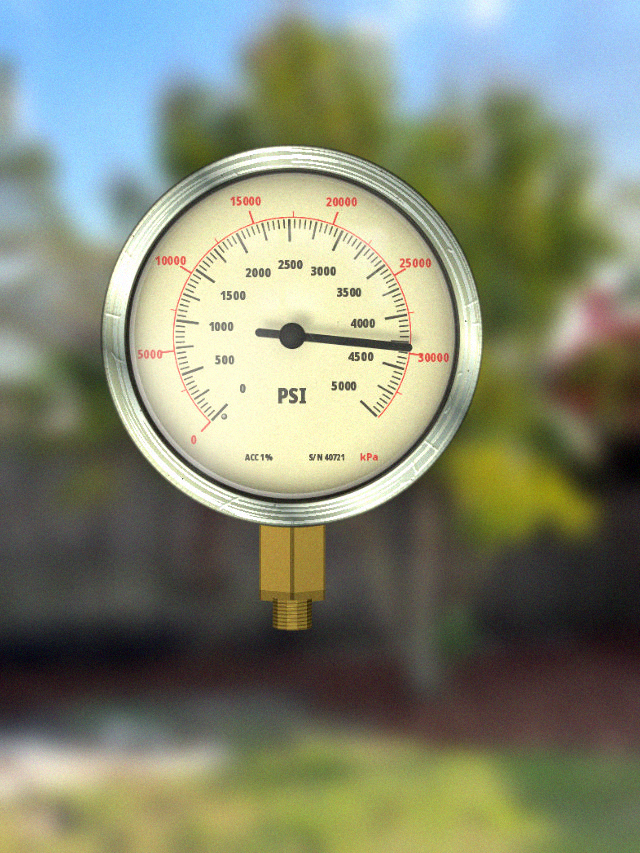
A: psi 4300
